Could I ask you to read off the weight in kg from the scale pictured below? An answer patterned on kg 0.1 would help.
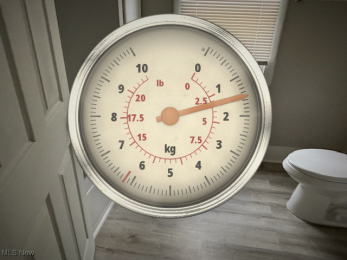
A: kg 1.5
